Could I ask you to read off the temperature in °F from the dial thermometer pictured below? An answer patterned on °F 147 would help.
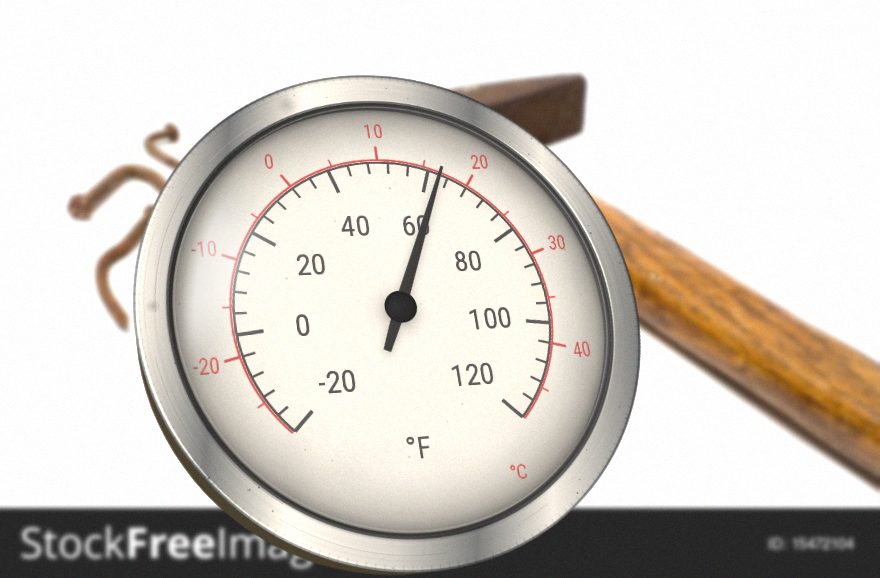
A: °F 62
